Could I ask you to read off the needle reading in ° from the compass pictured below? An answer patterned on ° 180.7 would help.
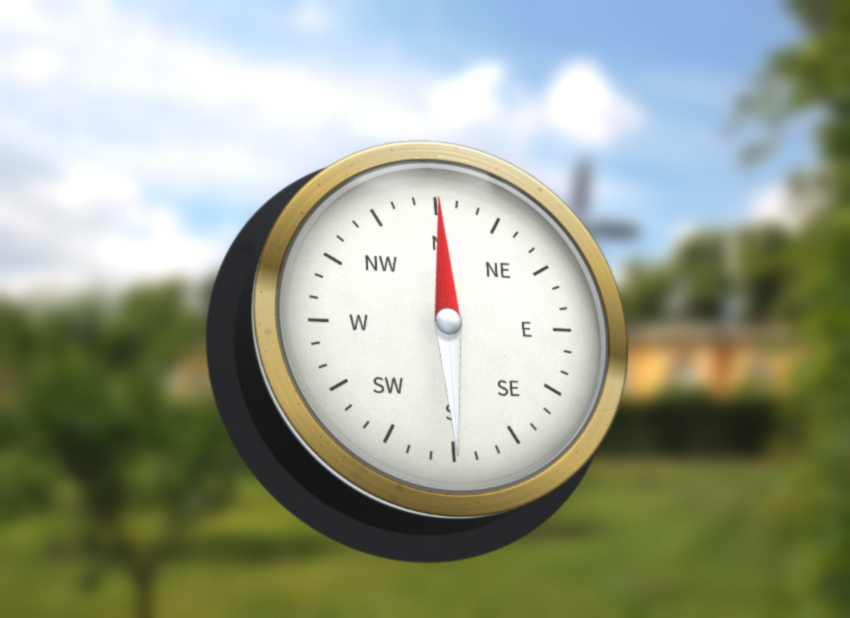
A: ° 0
